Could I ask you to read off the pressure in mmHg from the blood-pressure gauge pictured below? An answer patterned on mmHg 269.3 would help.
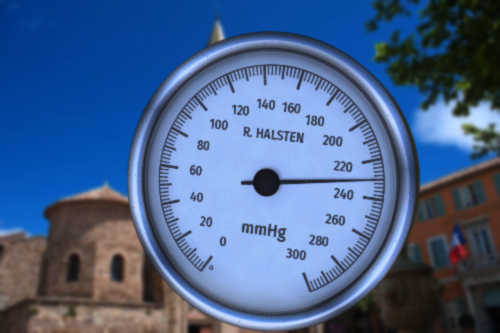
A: mmHg 230
